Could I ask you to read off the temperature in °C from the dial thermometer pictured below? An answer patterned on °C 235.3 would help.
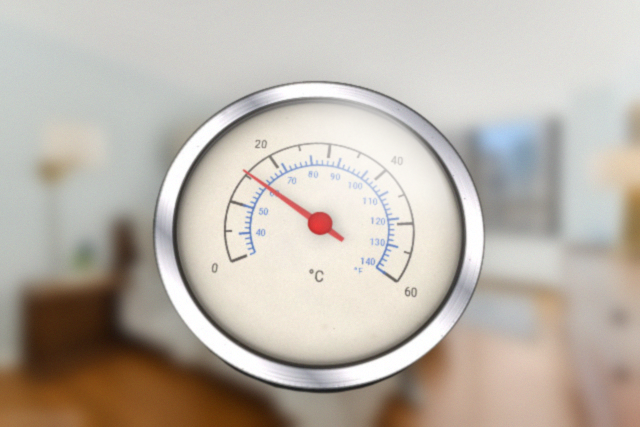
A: °C 15
